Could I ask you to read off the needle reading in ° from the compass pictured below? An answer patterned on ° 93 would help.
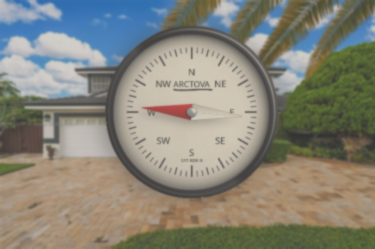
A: ° 275
